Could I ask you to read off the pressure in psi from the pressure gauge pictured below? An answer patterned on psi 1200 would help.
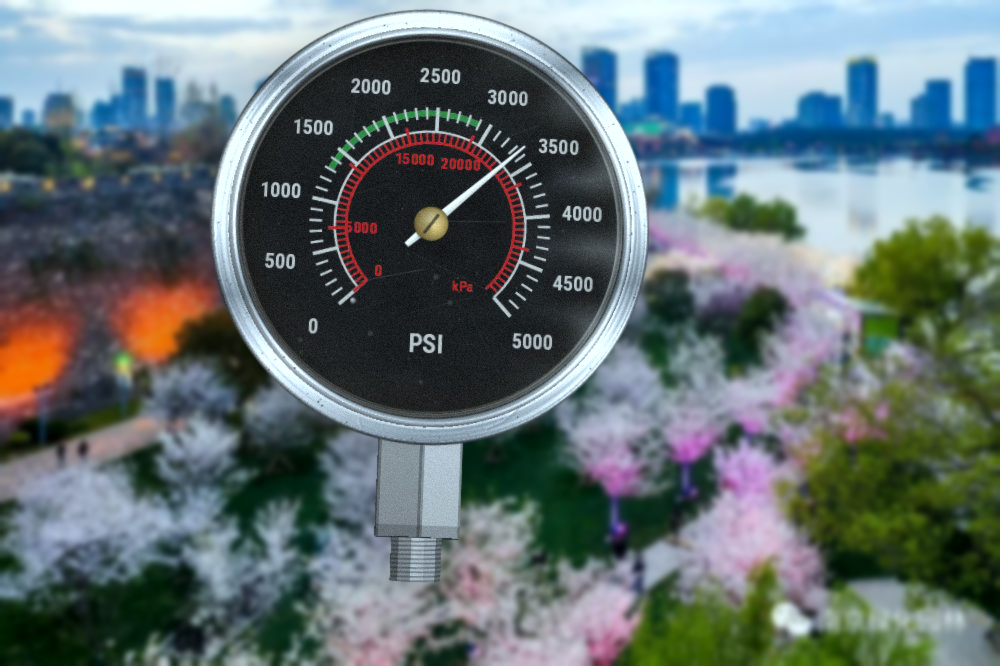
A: psi 3350
